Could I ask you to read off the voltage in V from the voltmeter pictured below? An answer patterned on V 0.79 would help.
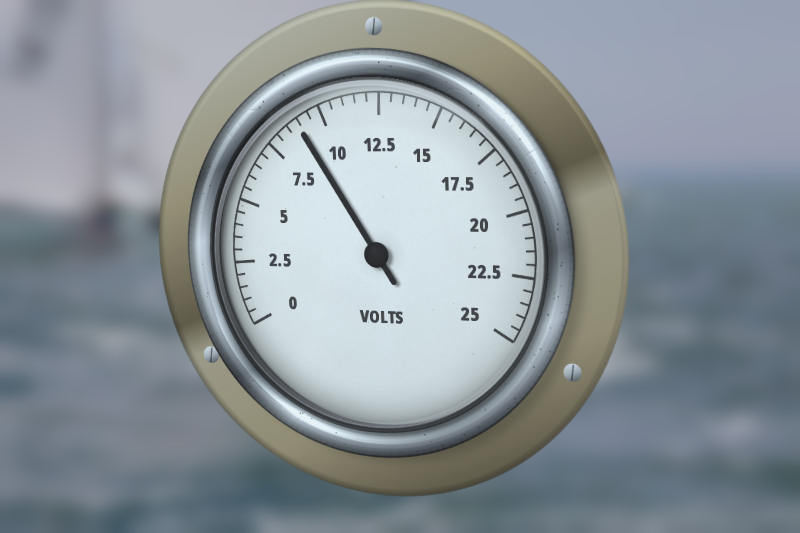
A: V 9
